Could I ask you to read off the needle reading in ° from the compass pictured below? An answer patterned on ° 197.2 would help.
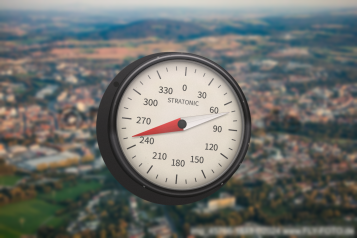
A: ° 250
